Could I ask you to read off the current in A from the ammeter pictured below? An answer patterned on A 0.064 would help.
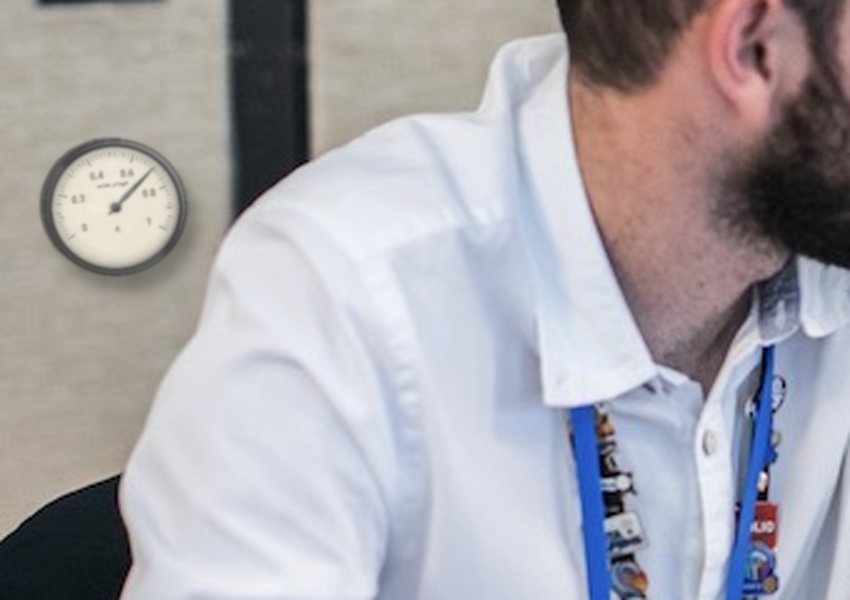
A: A 0.7
